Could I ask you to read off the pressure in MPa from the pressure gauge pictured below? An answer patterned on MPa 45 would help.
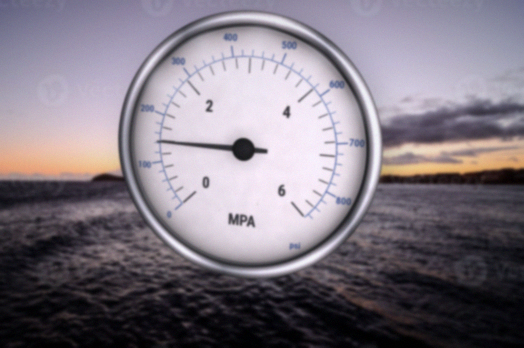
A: MPa 1
